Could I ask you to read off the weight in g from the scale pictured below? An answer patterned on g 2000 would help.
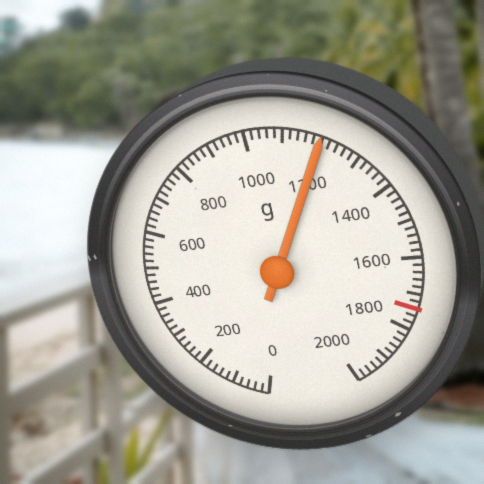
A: g 1200
